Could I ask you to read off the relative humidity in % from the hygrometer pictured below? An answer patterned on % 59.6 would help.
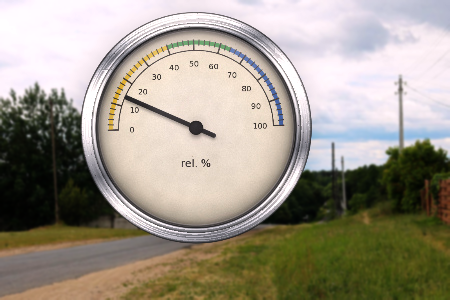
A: % 14
